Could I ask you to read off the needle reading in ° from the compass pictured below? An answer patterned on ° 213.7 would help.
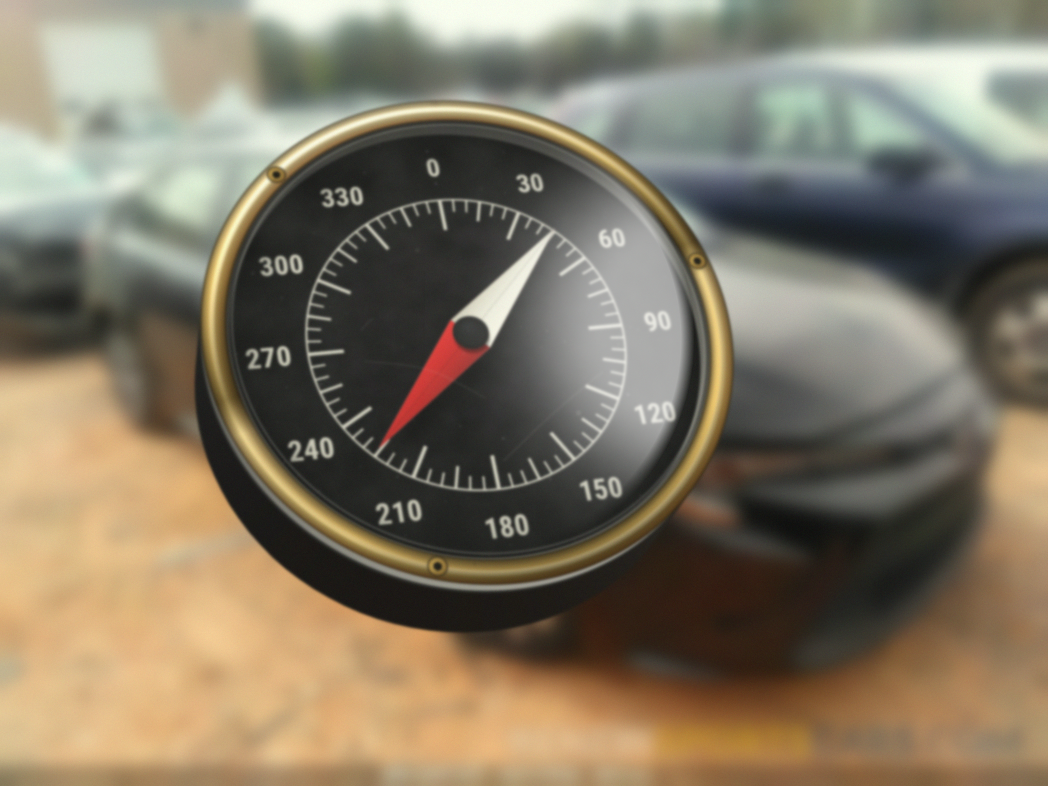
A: ° 225
